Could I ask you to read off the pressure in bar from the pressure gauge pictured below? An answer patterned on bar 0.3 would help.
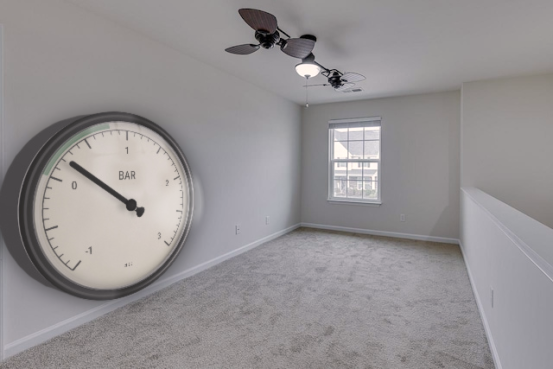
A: bar 0.2
